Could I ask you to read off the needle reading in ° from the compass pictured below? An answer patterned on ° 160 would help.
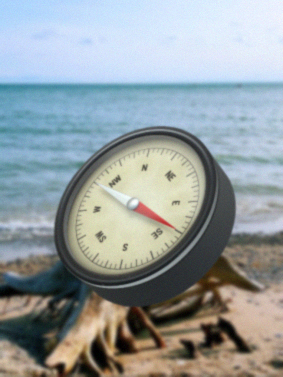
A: ° 120
